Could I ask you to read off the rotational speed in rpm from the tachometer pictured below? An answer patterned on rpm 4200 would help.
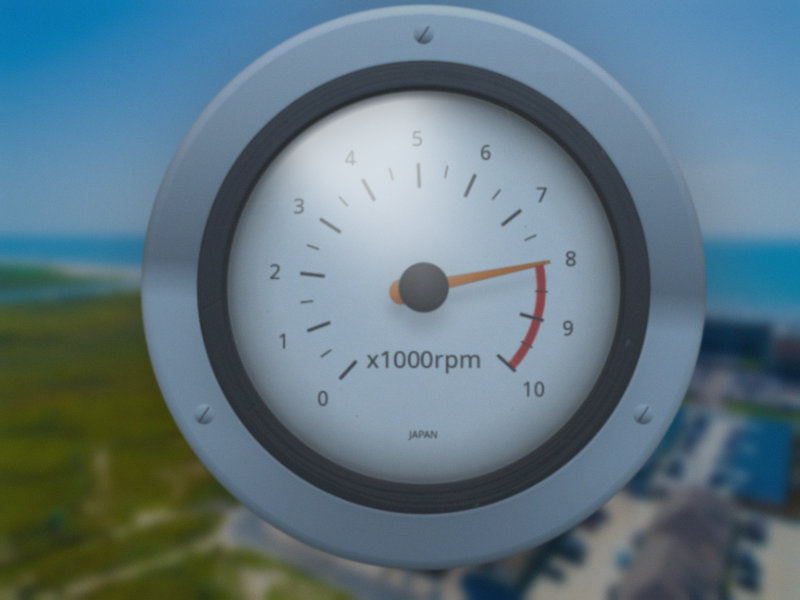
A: rpm 8000
